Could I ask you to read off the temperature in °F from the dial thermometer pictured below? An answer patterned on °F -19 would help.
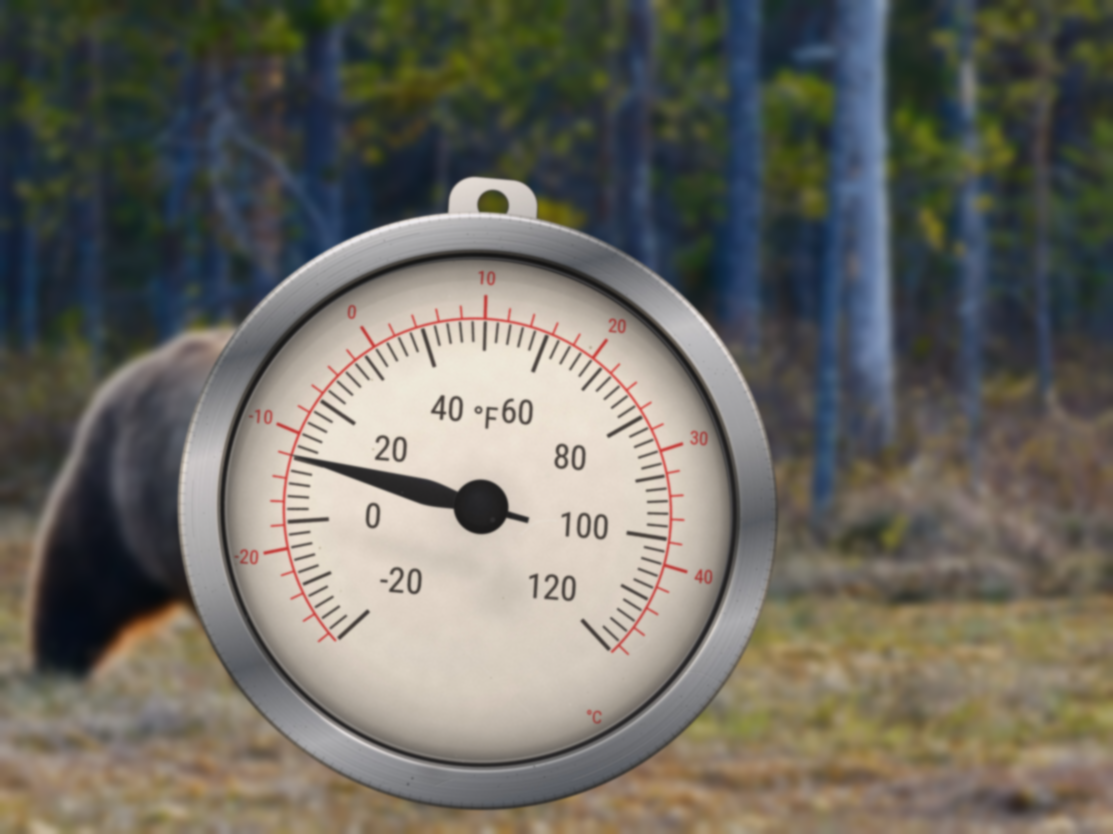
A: °F 10
